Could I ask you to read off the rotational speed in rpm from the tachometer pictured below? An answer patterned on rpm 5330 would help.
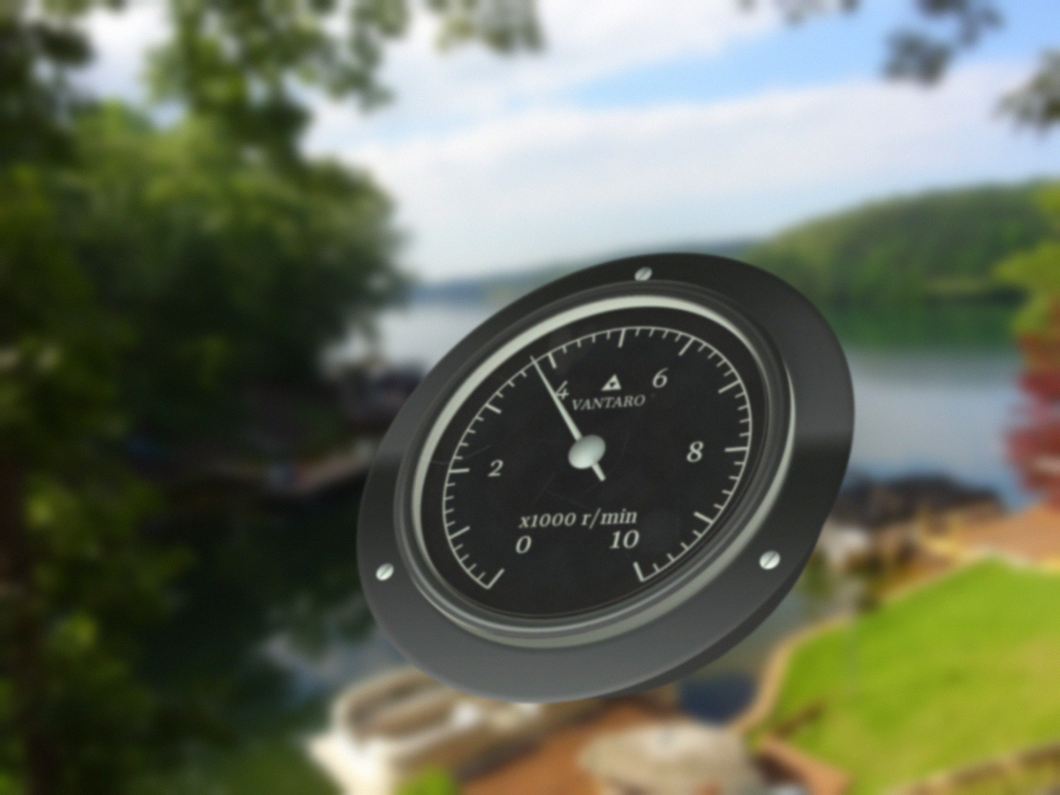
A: rpm 3800
